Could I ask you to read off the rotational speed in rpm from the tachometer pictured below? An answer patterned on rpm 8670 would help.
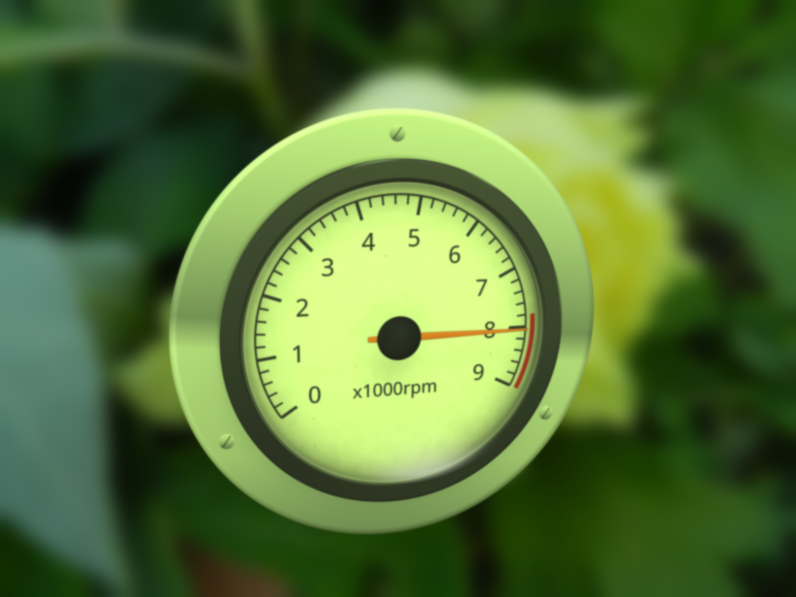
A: rpm 8000
